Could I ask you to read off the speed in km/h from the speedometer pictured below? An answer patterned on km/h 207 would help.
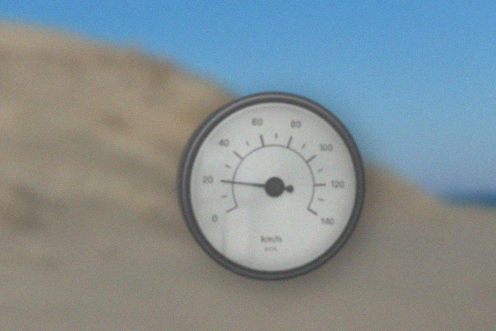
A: km/h 20
